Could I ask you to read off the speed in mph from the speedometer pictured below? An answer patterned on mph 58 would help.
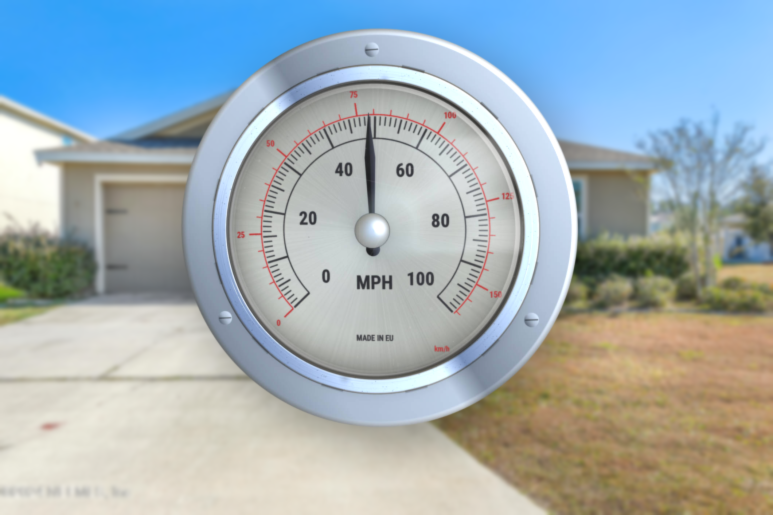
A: mph 49
